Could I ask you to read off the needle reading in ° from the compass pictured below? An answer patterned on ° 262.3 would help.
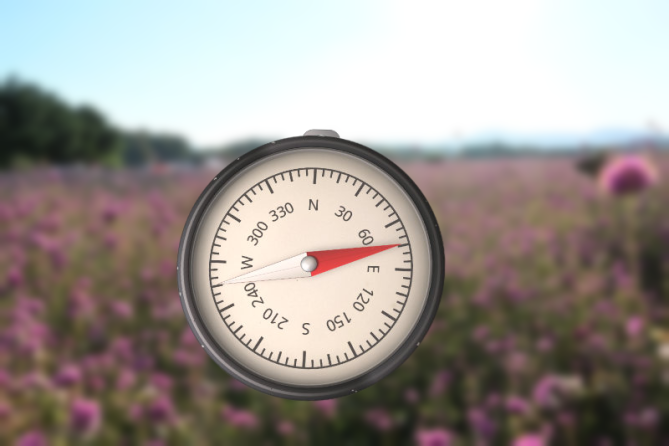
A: ° 75
